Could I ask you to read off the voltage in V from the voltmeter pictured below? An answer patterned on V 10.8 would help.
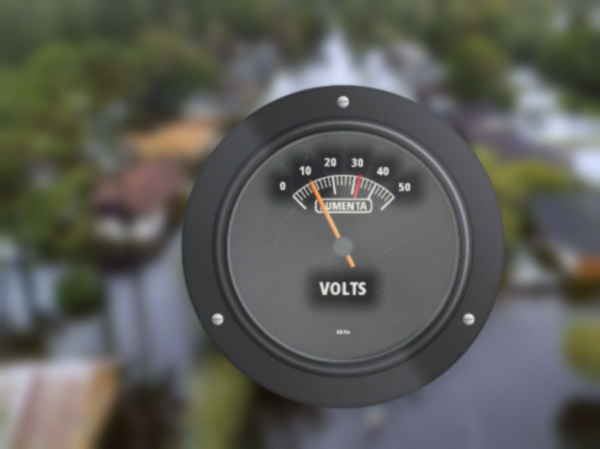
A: V 10
